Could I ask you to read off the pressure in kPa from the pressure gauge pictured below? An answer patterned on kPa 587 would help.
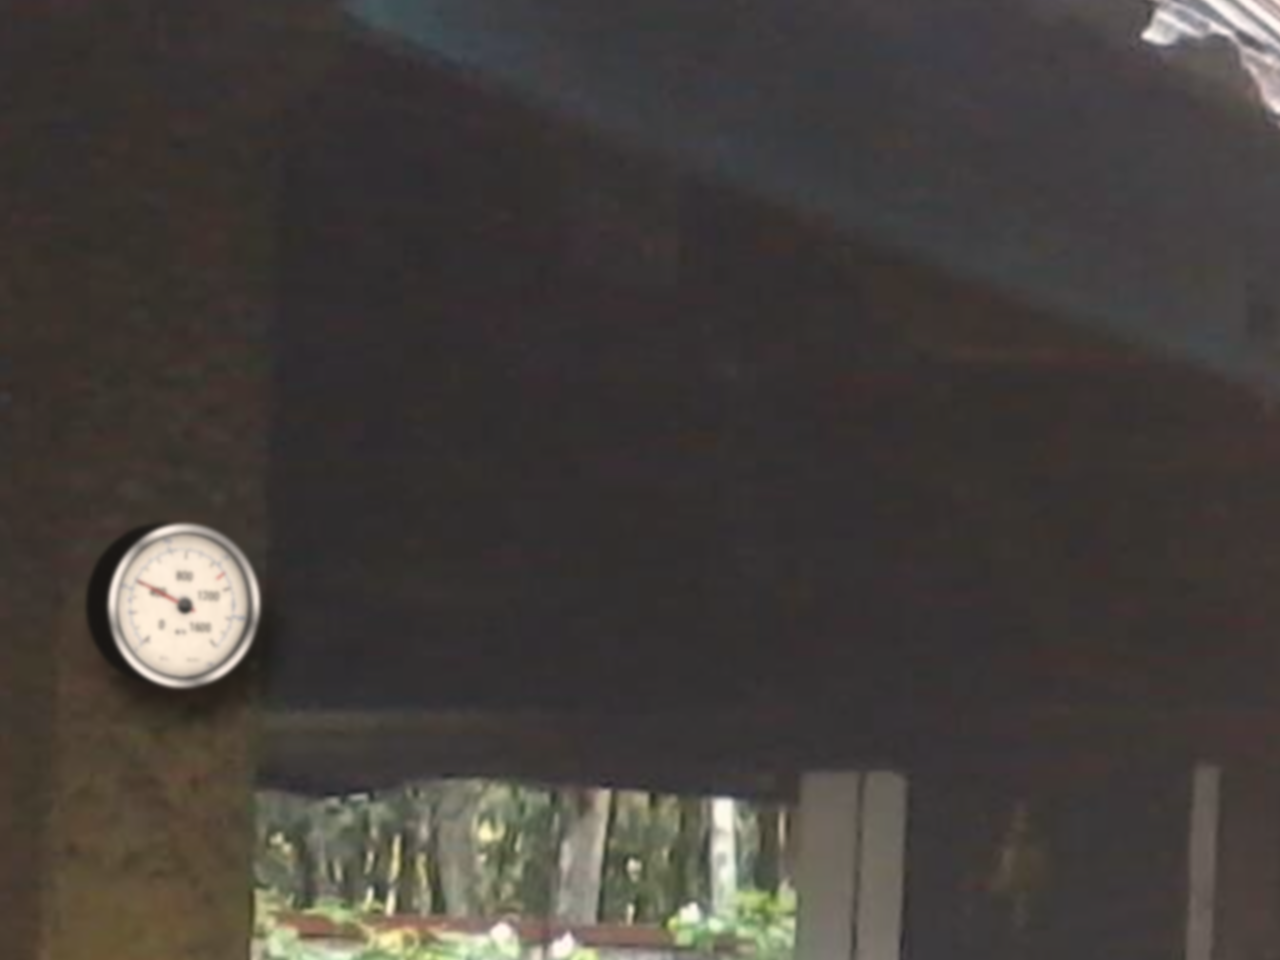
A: kPa 400
